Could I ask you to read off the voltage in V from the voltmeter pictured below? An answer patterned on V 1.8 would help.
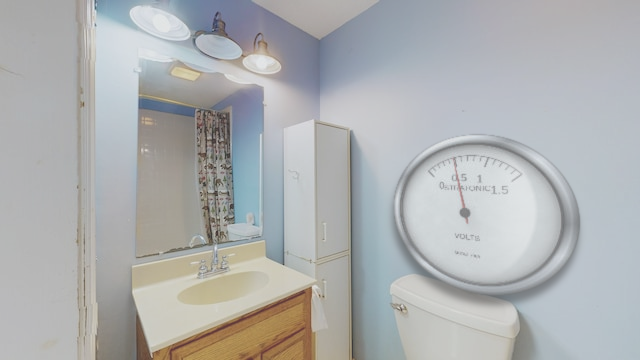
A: V 0.5
